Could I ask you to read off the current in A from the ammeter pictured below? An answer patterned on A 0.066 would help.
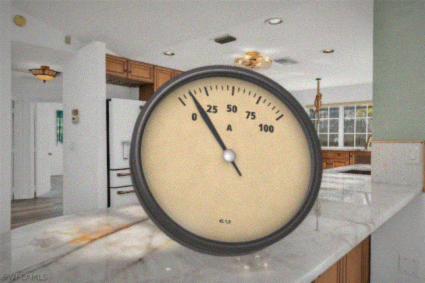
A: A 10
